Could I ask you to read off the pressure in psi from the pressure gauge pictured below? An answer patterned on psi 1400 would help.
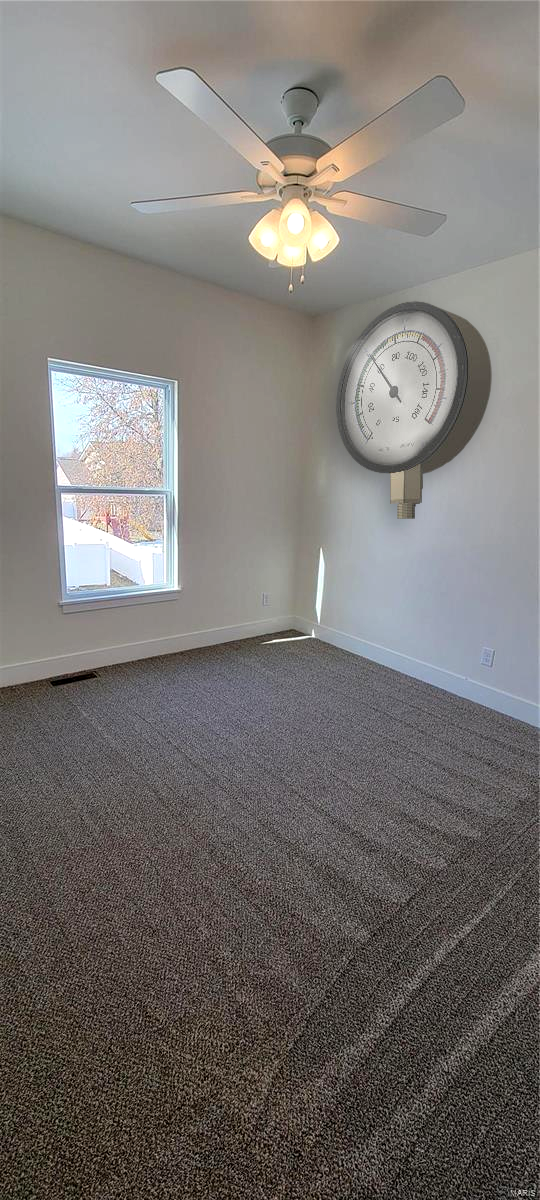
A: psi 60
